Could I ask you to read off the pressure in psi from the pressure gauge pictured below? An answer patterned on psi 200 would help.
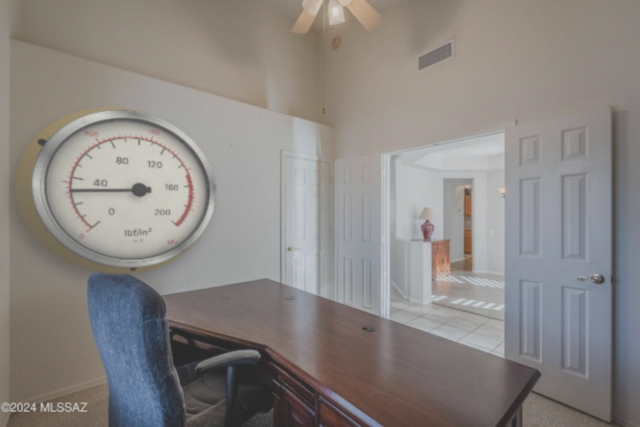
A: psi 30
